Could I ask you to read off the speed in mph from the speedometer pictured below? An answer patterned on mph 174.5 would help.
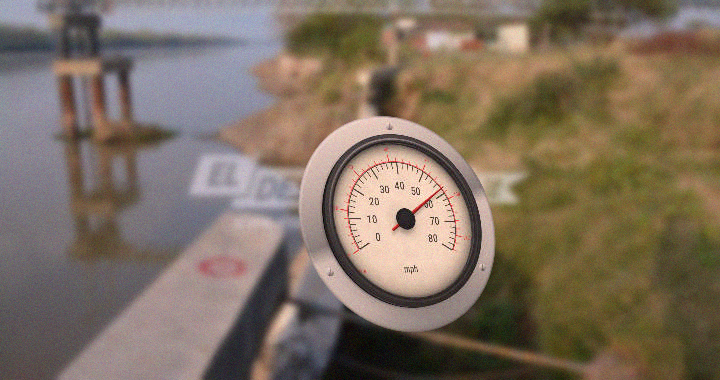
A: mph 58
